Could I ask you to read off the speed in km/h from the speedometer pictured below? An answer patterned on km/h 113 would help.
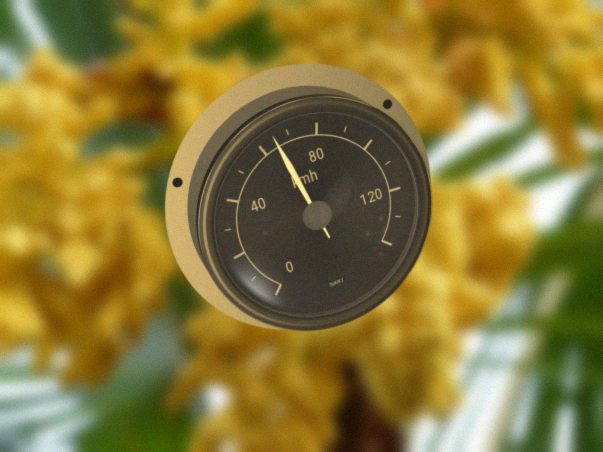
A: km/h 65
